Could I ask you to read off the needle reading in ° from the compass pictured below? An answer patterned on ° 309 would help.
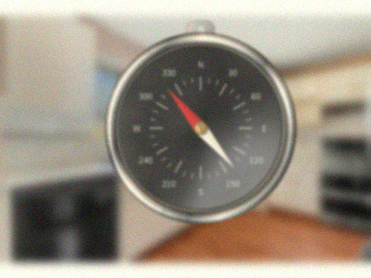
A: ° 320
